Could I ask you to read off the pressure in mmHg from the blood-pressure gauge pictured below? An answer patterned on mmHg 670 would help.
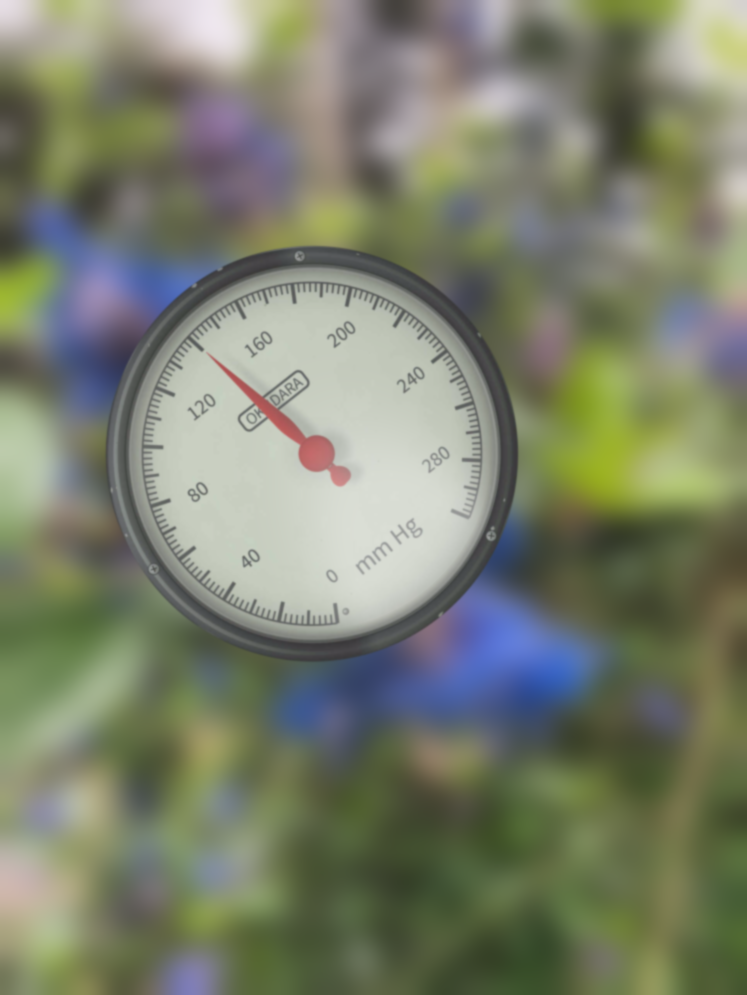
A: mmHg 140
